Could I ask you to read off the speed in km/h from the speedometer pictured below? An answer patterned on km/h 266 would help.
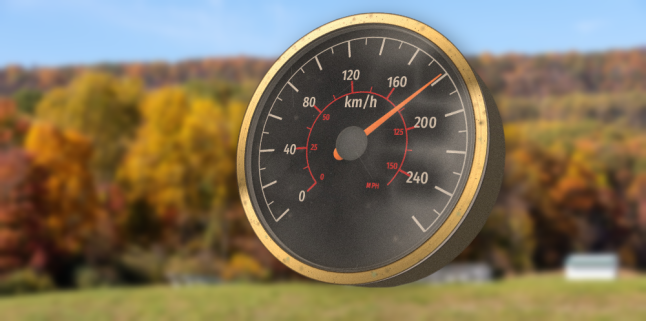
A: km/h 180
